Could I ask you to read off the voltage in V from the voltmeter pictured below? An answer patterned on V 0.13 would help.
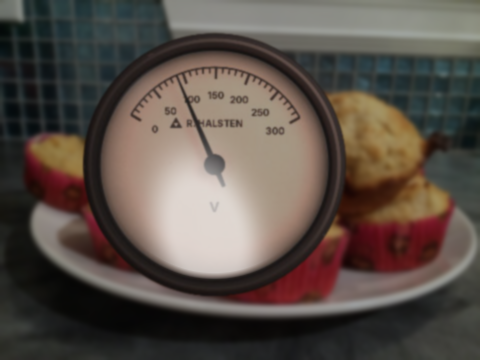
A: V 90
